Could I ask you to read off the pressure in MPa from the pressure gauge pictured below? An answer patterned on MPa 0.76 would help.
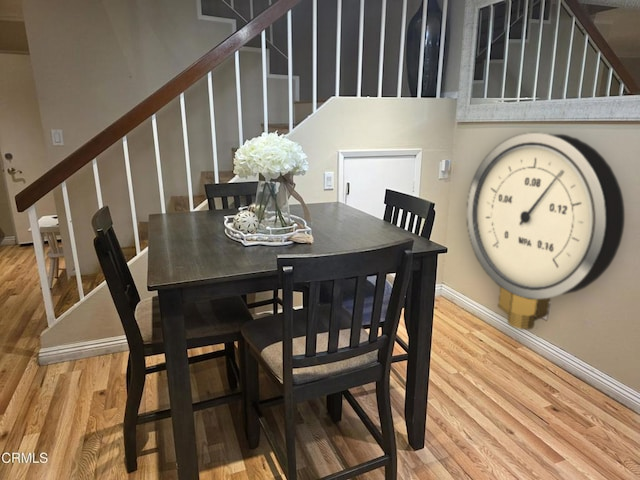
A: MPa 0.1
